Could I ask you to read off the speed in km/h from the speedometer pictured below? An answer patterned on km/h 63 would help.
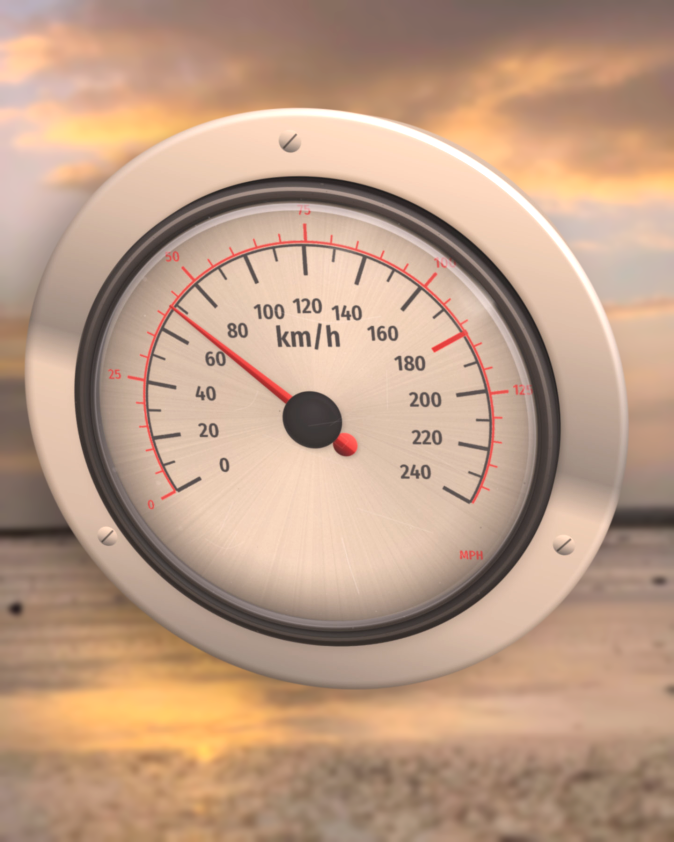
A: km/h 70
